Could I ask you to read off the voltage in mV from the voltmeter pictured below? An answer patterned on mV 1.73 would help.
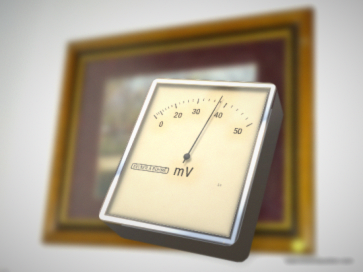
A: mV 38
